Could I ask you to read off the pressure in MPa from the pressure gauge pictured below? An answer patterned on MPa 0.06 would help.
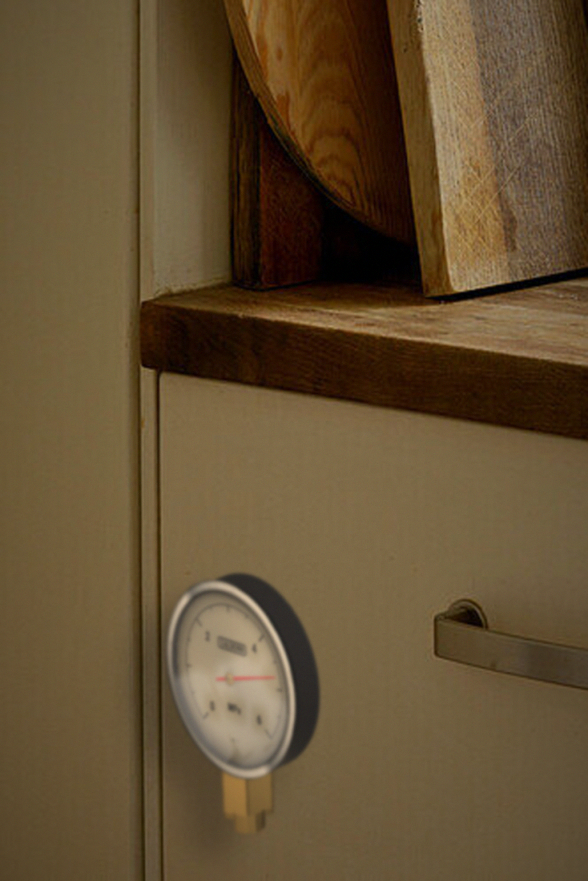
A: MPa 4.75
